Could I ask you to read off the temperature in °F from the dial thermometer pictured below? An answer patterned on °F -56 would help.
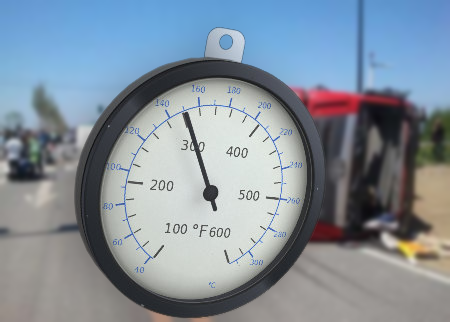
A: °F 300
